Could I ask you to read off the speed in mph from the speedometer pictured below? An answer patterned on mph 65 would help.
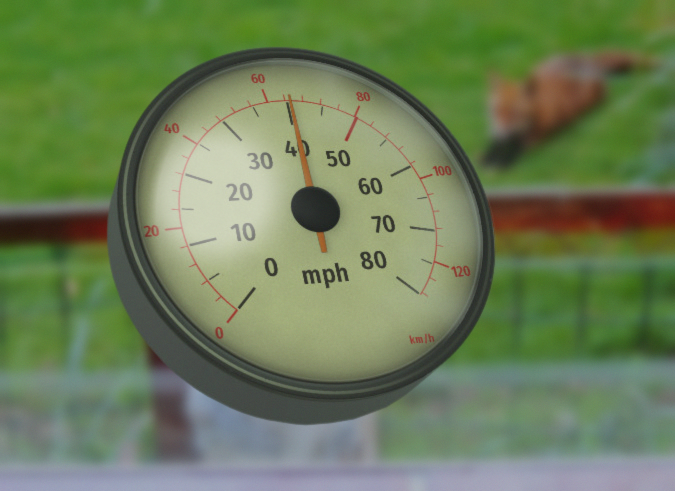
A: mph 40
